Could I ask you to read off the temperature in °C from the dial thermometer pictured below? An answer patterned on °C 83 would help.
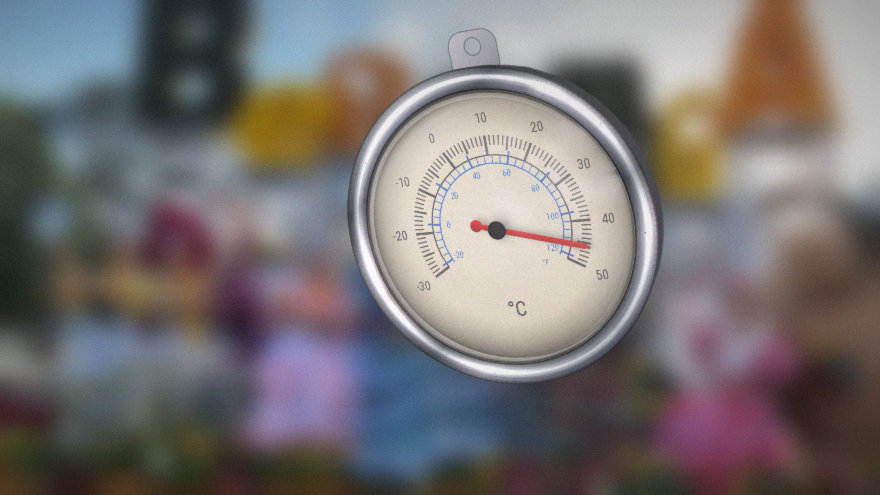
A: °C 45
